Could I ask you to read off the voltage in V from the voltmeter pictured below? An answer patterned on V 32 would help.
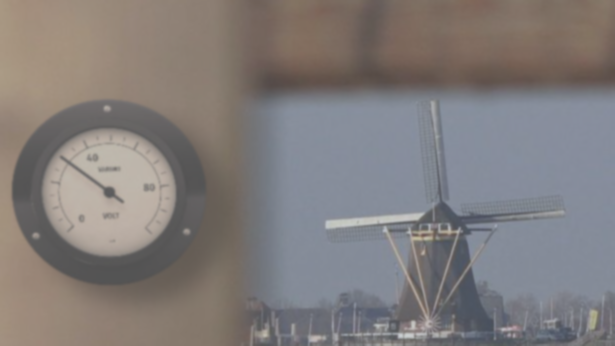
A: V 30
